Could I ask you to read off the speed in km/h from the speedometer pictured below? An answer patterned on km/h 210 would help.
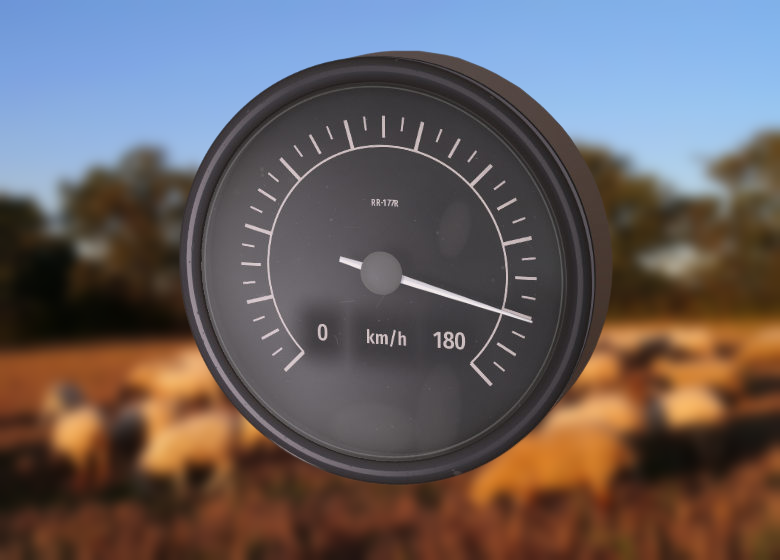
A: km/h 160
